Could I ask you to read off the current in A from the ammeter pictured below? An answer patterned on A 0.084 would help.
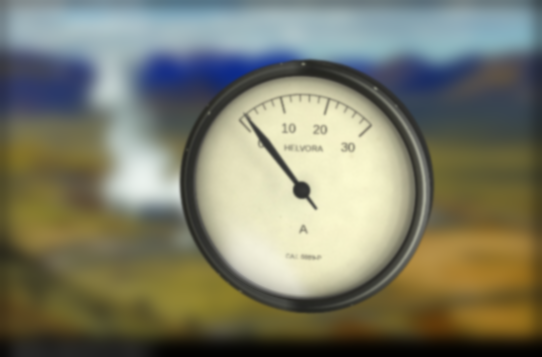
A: A 2
